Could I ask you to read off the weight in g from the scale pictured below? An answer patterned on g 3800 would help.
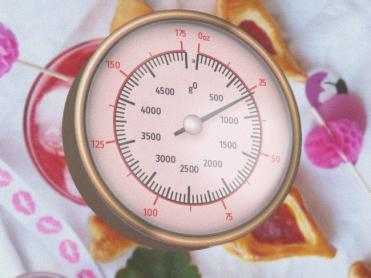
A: g 750
